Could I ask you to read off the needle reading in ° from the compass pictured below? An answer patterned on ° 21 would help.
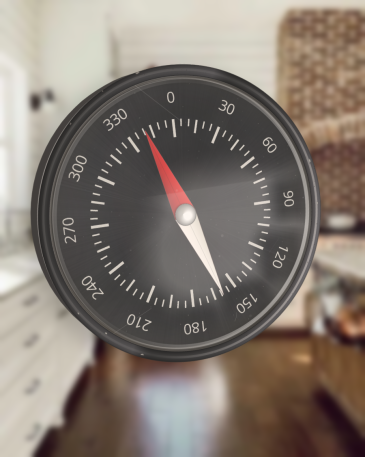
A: ° 340
